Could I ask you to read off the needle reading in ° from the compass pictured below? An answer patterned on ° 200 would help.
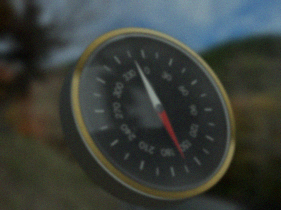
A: ° 165
